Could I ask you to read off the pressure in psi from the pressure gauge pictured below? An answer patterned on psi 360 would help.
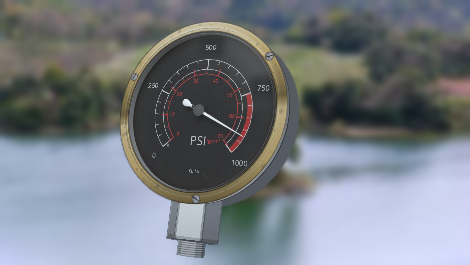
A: psi 925
